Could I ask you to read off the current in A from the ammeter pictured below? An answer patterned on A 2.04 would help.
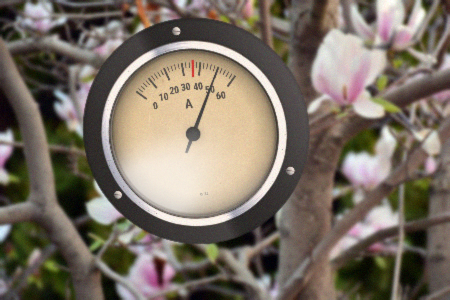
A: A 50
